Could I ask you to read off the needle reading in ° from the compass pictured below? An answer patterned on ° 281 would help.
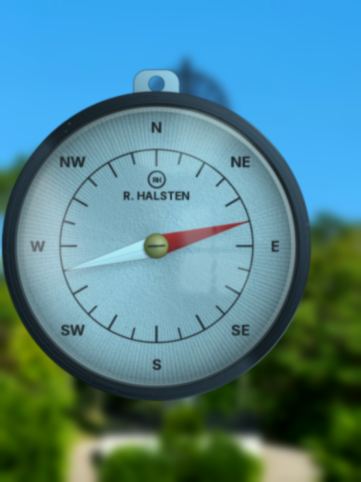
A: ° 75
